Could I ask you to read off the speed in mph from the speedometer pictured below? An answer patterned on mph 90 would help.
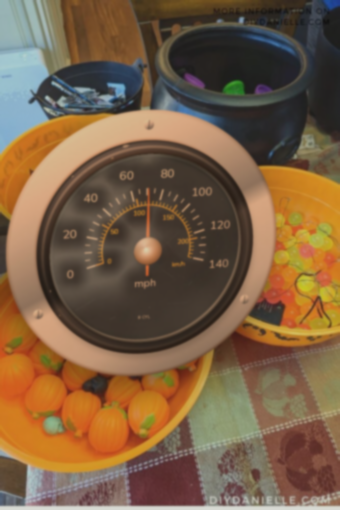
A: mph 70
